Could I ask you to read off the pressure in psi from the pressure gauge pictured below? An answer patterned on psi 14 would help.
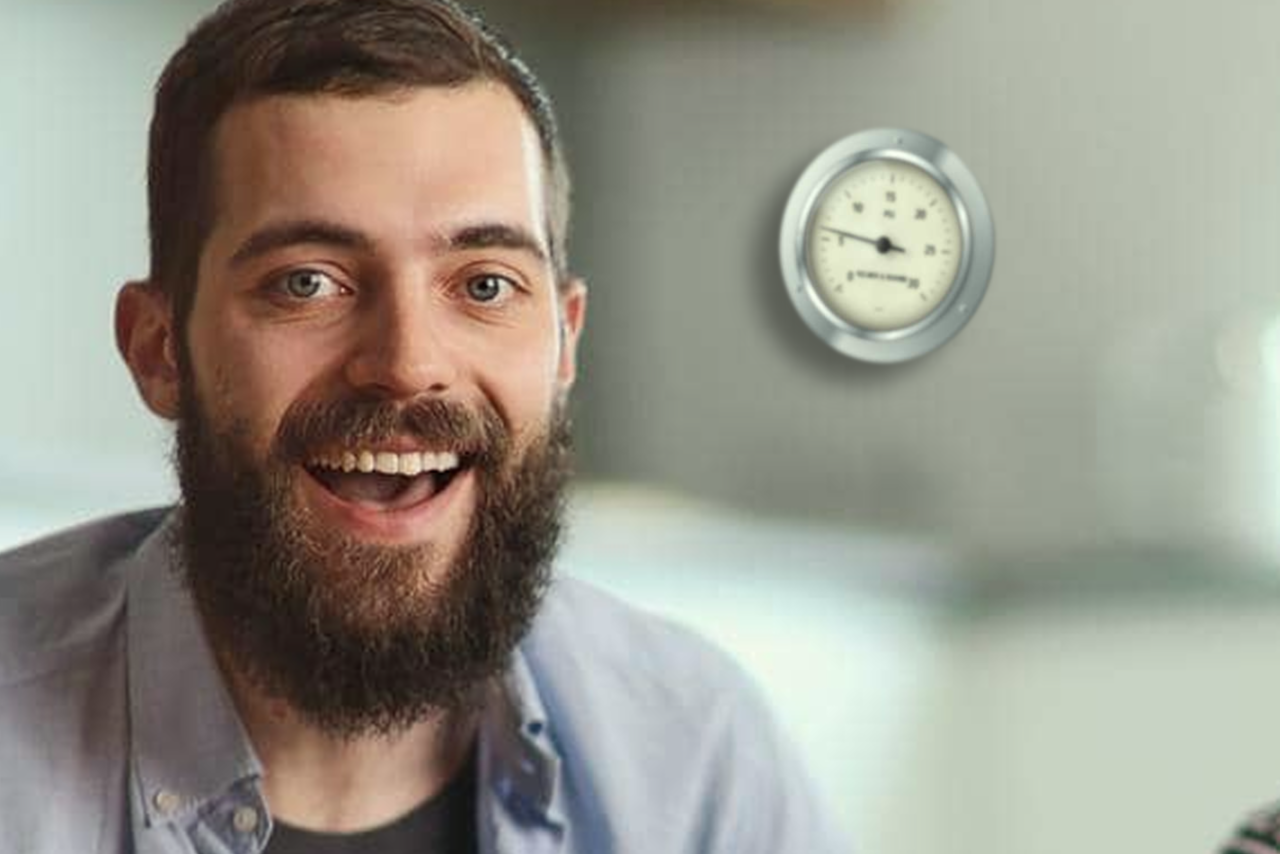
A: psi 6
